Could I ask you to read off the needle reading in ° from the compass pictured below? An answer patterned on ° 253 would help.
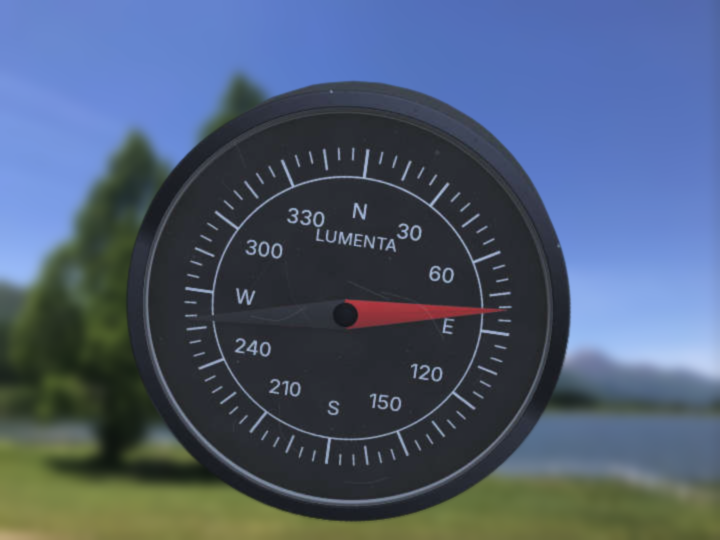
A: ° 80
